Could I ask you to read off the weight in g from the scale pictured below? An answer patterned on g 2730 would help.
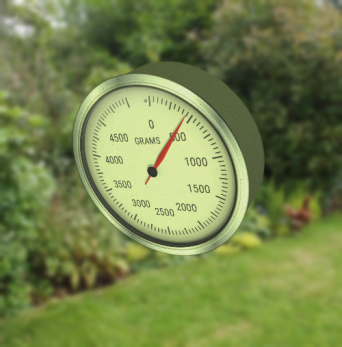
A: g 450
